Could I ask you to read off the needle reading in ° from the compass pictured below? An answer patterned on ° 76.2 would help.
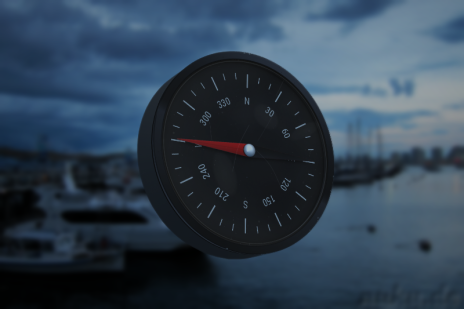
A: ° 270
